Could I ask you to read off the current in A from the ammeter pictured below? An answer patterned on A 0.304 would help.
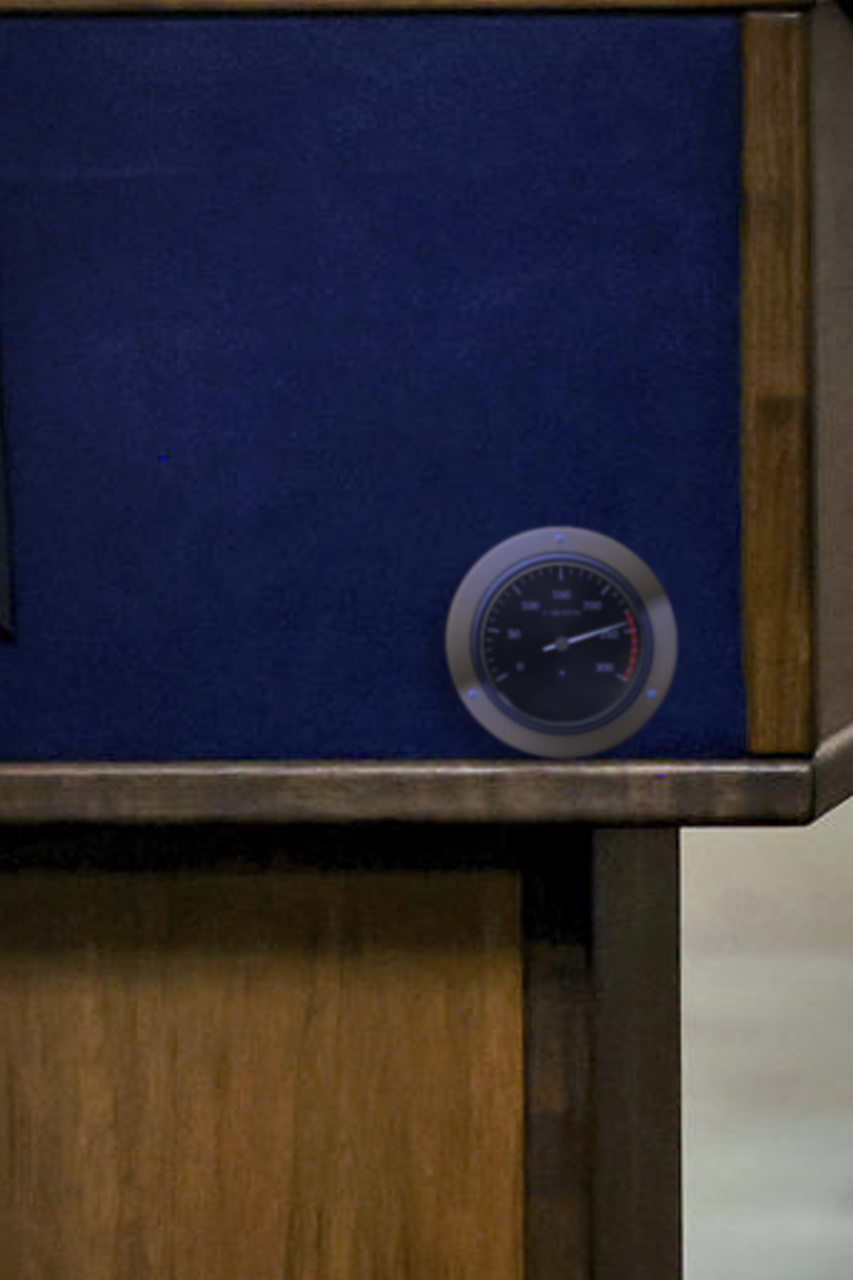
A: A 240
